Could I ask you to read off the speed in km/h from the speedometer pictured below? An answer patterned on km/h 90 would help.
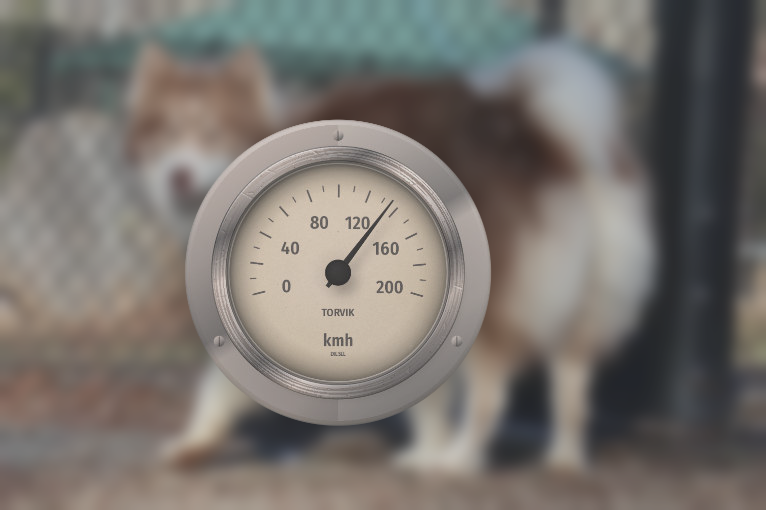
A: km/h 135
